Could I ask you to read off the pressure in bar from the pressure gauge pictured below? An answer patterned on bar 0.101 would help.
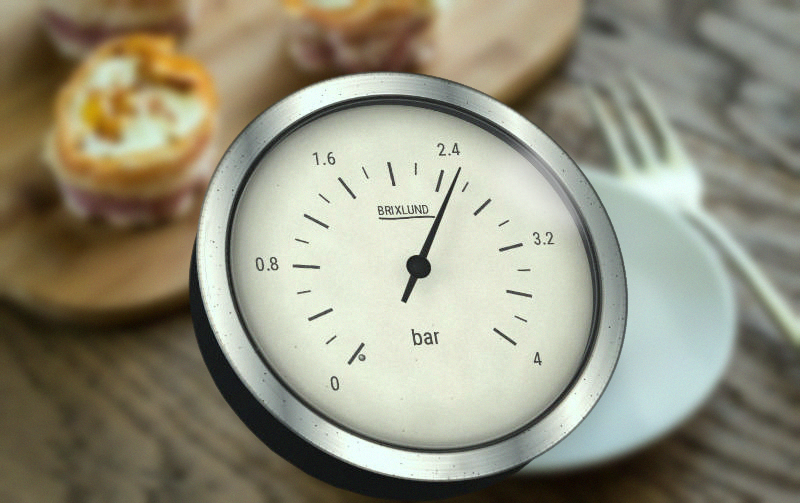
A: bar 2.5
